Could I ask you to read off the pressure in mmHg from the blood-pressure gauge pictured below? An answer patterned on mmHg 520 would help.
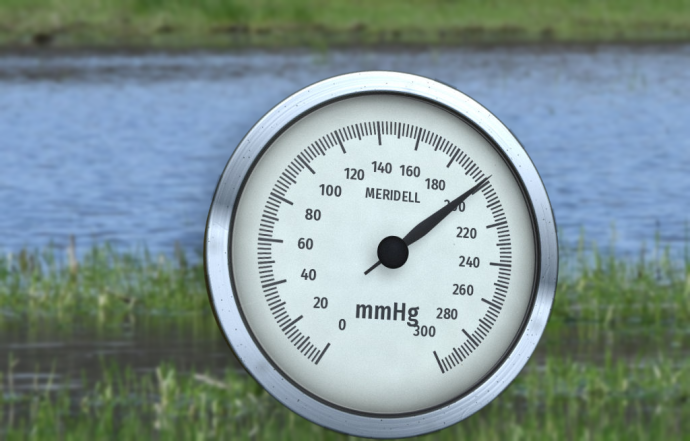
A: mmHg 198
